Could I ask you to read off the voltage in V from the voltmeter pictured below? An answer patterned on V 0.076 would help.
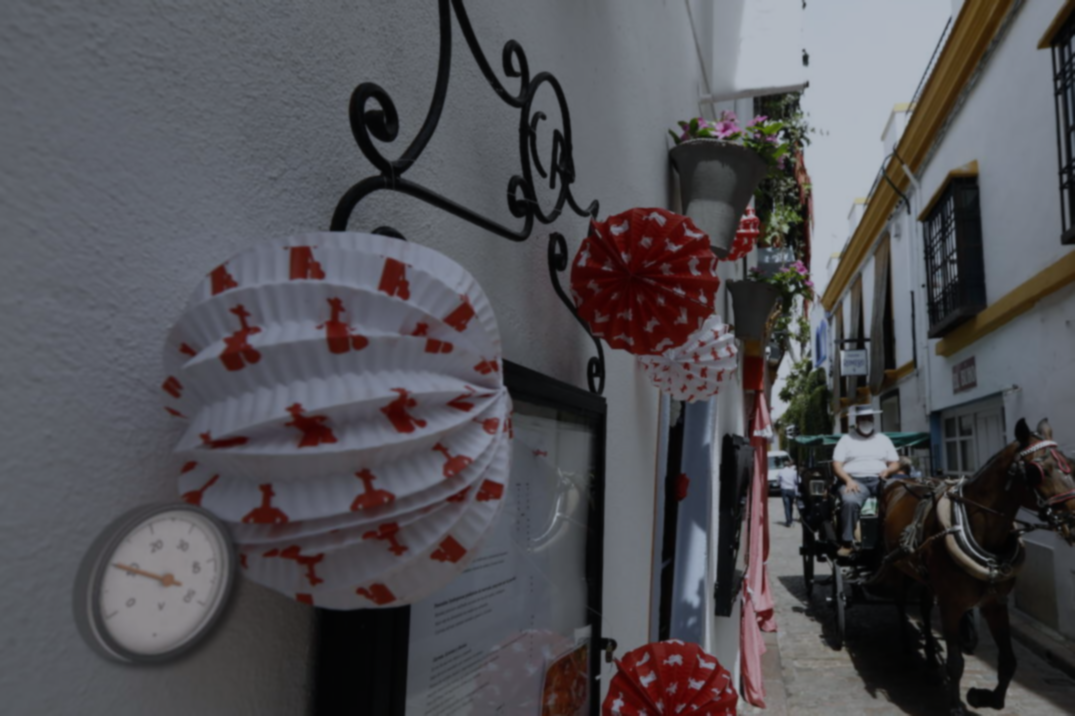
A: V 10
